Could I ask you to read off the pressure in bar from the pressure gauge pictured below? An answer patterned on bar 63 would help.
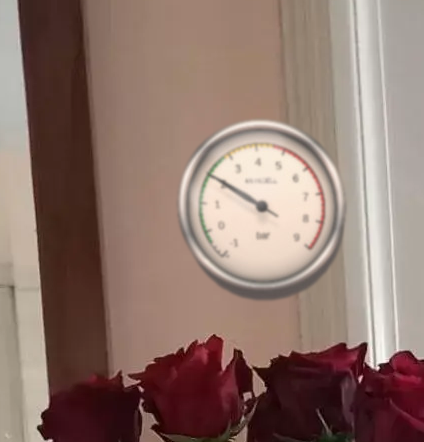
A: bar 2
